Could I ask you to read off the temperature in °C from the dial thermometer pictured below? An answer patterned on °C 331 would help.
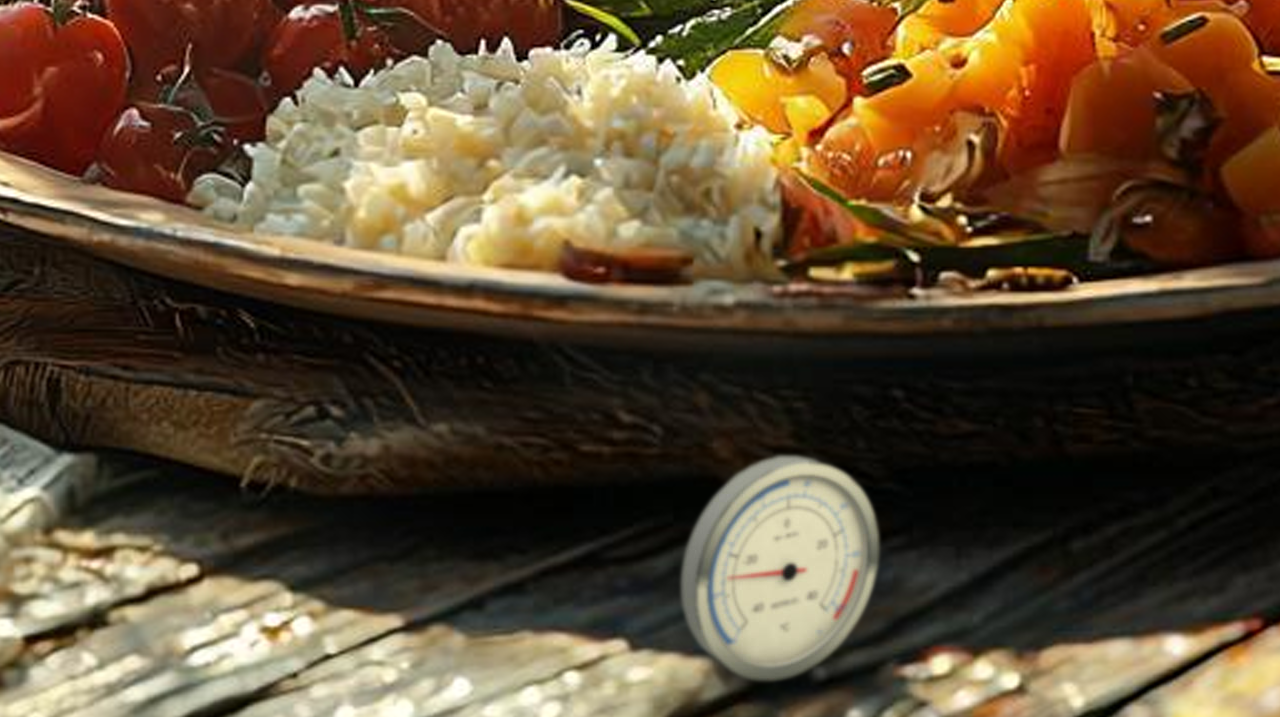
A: °C -25
